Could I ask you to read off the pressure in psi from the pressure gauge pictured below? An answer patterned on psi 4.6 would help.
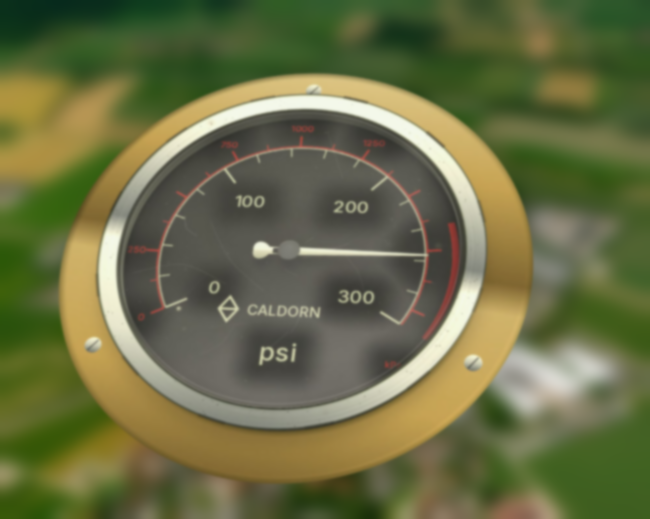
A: psi 260
